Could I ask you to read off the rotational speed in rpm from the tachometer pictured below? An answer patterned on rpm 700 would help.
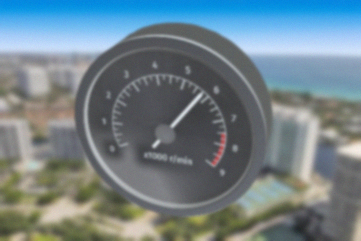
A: rpm 5750
